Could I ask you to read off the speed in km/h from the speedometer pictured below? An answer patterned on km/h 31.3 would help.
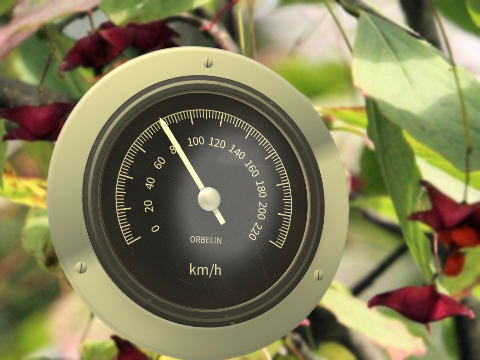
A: km/h 80
